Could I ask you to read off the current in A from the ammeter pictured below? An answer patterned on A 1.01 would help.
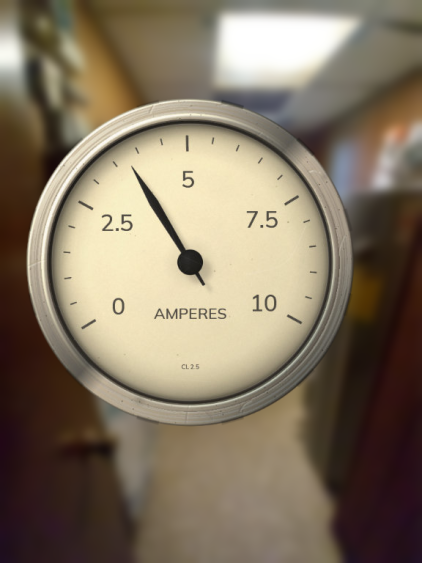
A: A 3.75
